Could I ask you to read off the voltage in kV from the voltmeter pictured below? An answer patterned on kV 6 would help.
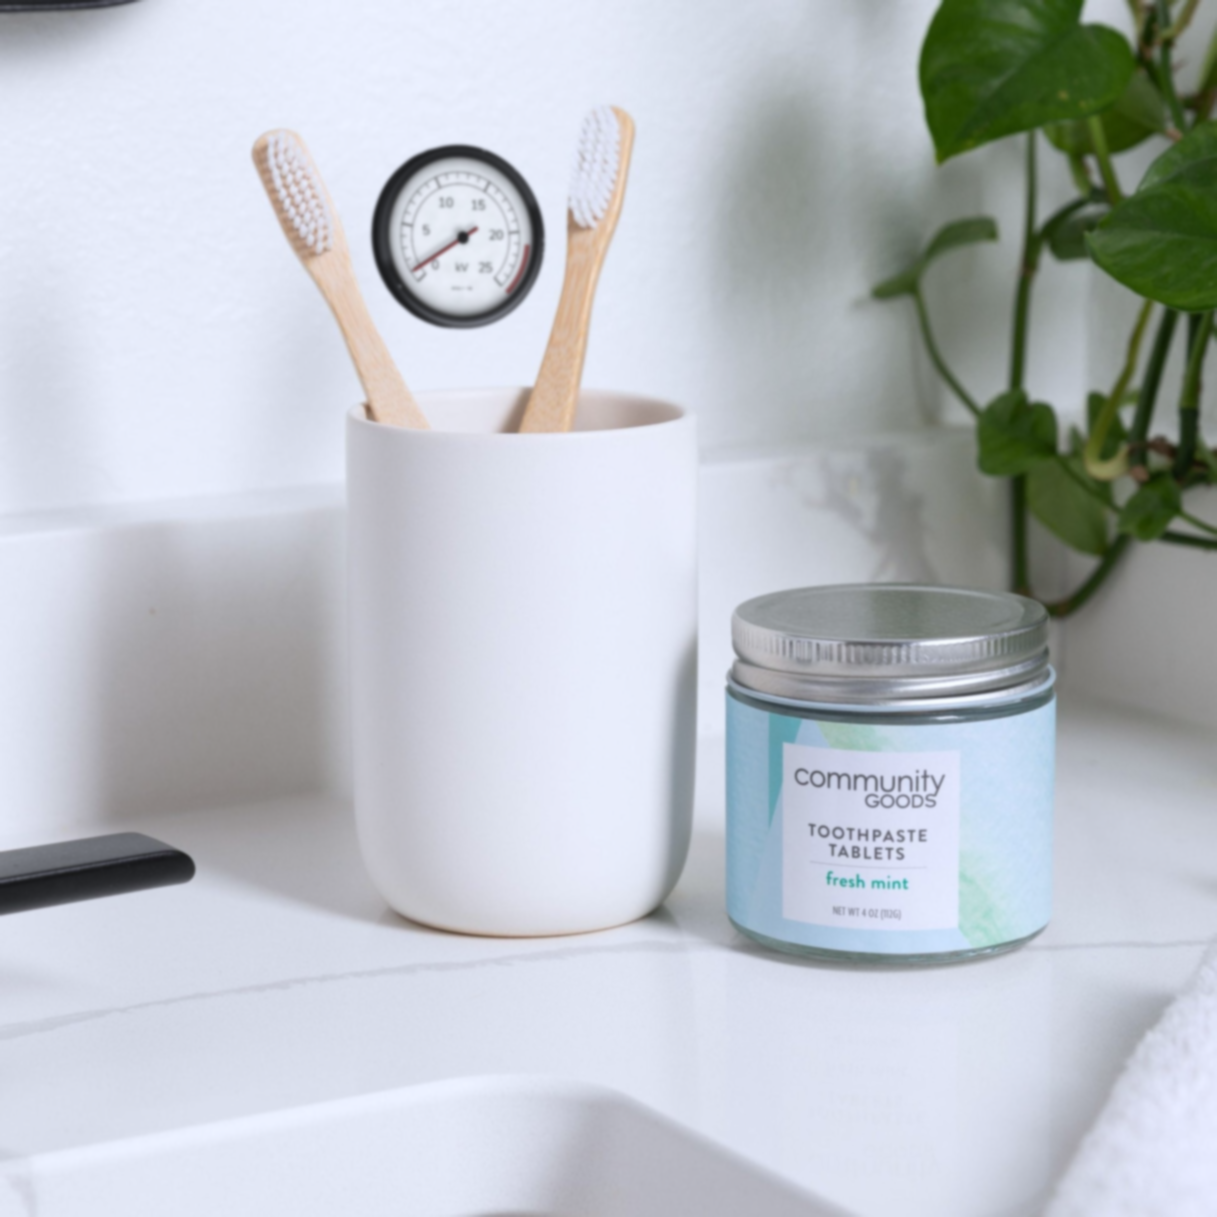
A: kV 1
